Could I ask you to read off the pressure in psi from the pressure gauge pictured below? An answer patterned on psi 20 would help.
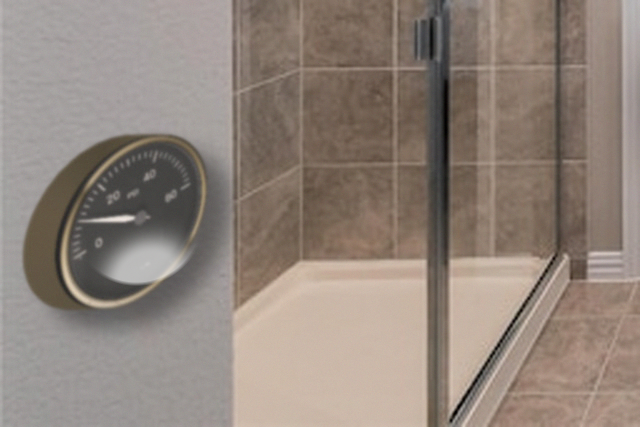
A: psi 10
